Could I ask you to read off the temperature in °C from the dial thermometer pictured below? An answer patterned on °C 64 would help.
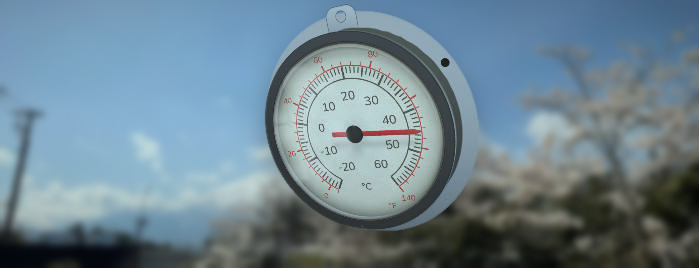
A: °C 45
